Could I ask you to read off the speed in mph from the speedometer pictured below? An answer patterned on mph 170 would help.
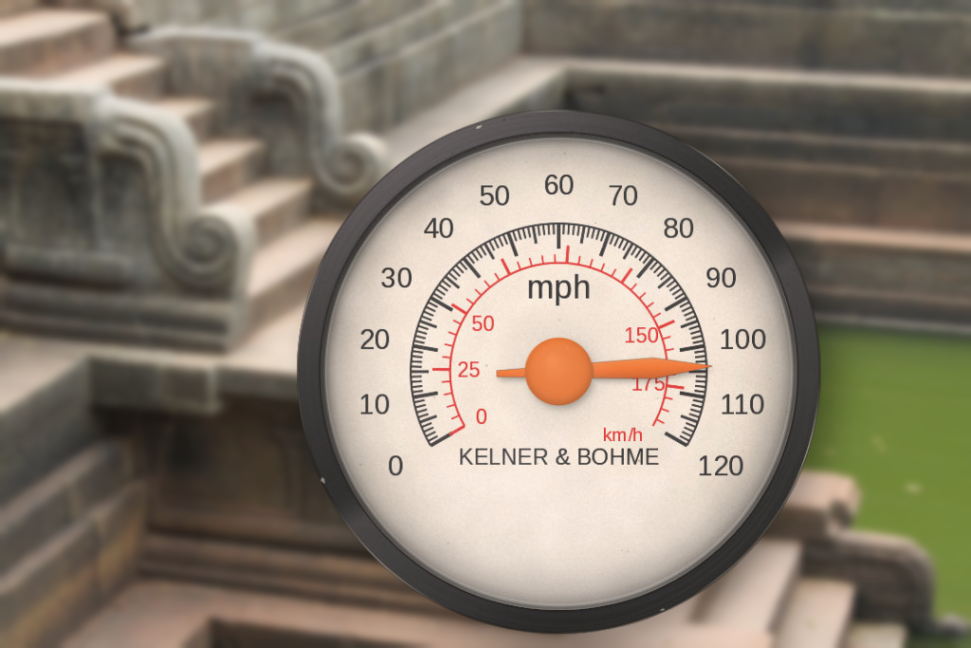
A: mph 104
